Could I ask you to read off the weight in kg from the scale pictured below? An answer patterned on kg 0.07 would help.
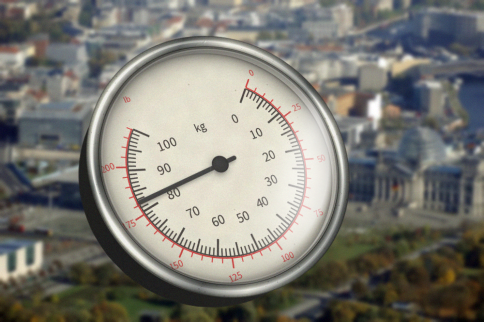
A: kg 82
